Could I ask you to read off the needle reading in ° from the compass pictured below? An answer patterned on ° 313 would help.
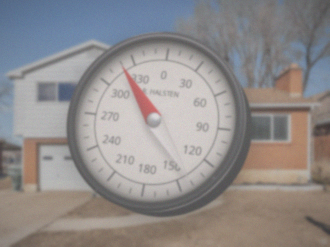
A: ° 320
